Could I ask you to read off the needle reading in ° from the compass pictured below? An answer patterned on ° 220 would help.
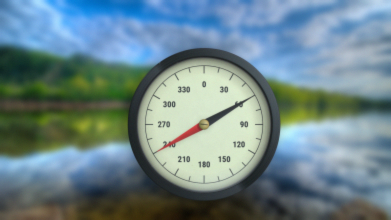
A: ° 240
